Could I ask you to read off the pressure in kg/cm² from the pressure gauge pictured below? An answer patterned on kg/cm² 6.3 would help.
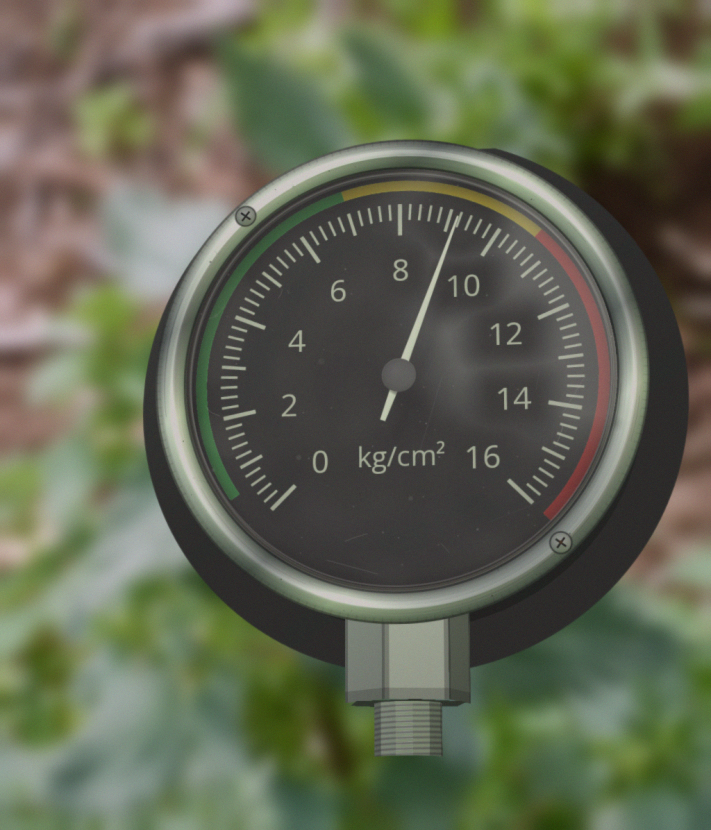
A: kg/cm² 9.2
